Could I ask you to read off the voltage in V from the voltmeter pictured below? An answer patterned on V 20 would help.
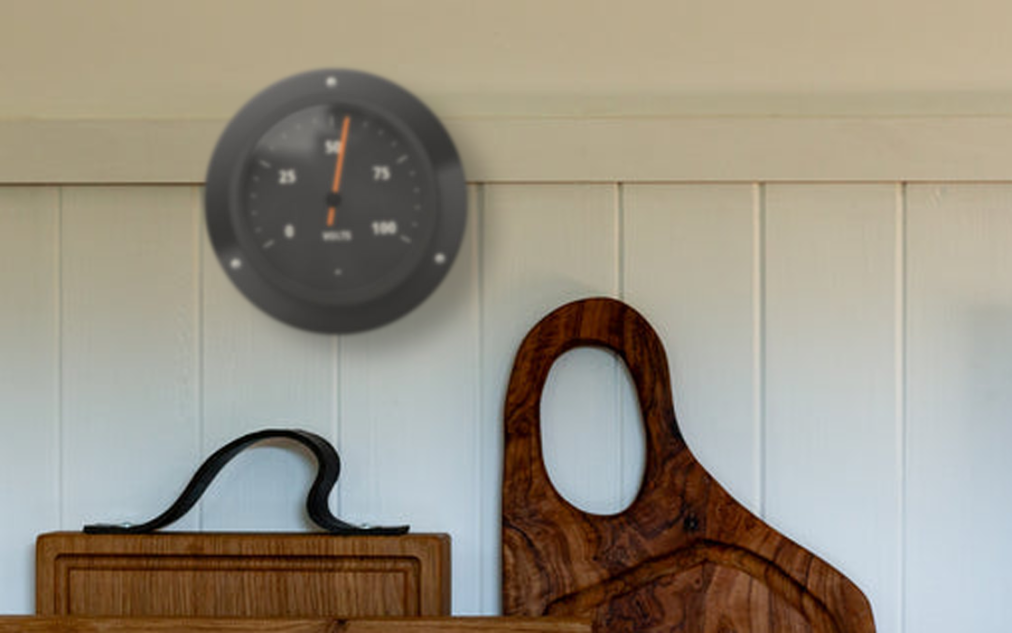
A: V 55
